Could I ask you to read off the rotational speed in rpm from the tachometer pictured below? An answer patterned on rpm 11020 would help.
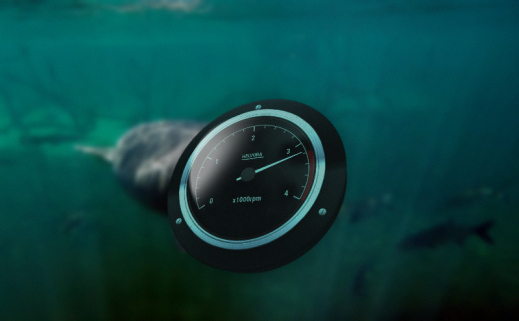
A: rpm 3200
